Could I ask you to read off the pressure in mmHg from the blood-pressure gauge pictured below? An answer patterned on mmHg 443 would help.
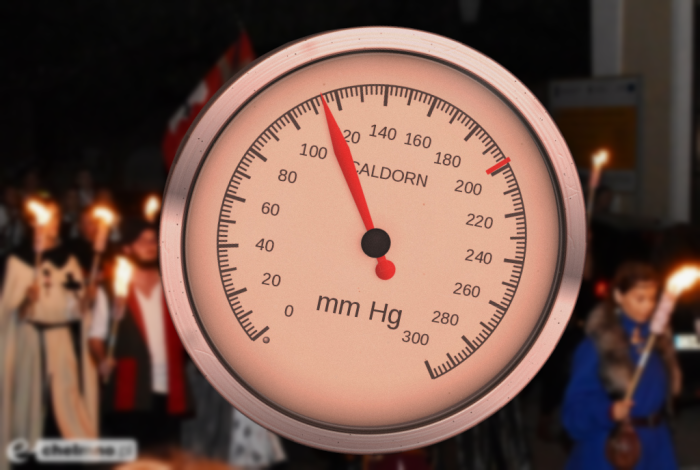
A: mmHg 114
